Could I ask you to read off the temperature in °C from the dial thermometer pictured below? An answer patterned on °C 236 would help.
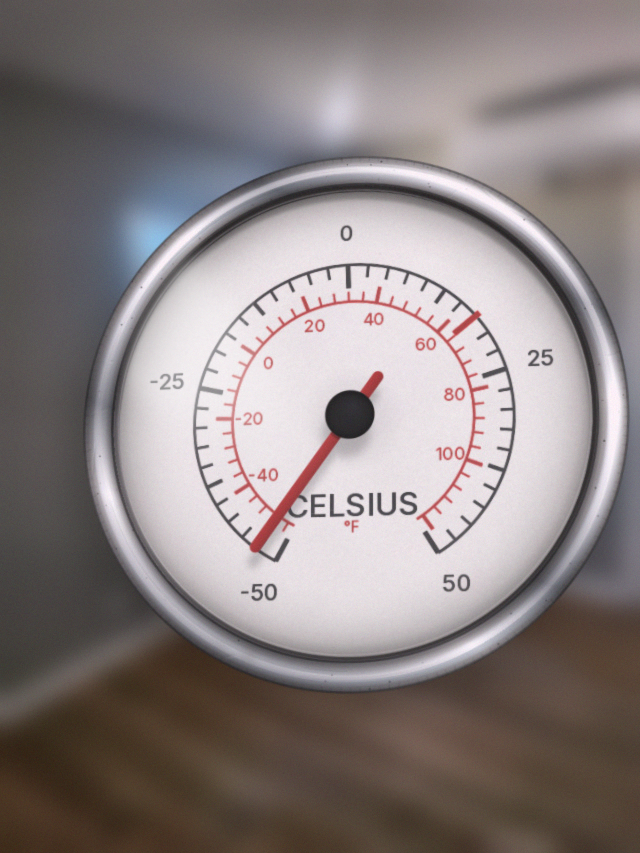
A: °C -47.5
